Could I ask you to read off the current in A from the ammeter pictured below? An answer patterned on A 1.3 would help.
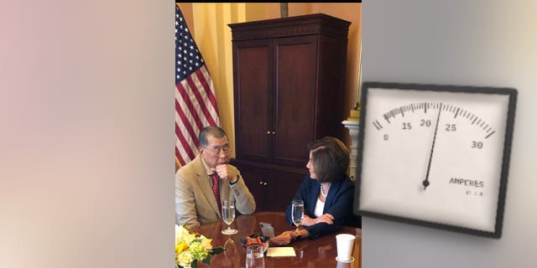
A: A 22.5
